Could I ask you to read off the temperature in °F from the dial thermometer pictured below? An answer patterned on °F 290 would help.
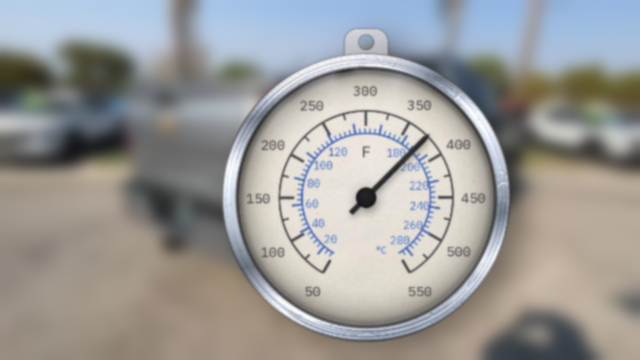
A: °F 375
